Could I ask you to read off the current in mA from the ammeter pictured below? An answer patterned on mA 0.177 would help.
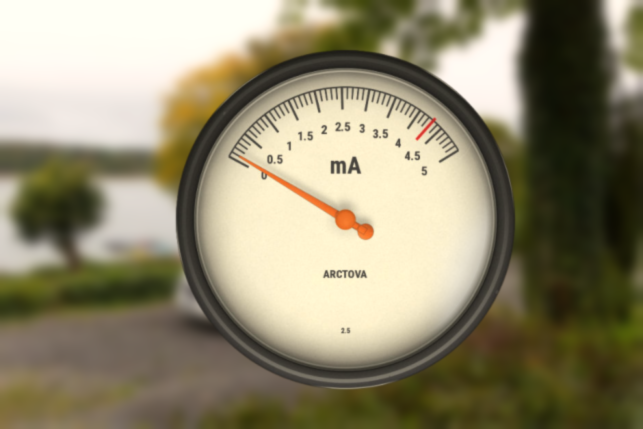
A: mA 0.1
